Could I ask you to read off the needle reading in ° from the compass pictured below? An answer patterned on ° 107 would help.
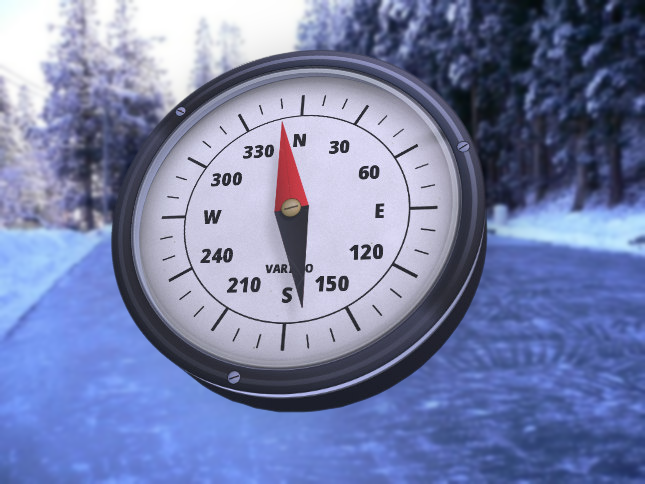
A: ° 350
